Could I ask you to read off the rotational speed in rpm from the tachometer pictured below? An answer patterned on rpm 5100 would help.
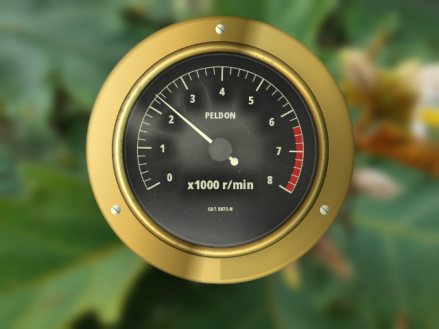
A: rpm 2300
